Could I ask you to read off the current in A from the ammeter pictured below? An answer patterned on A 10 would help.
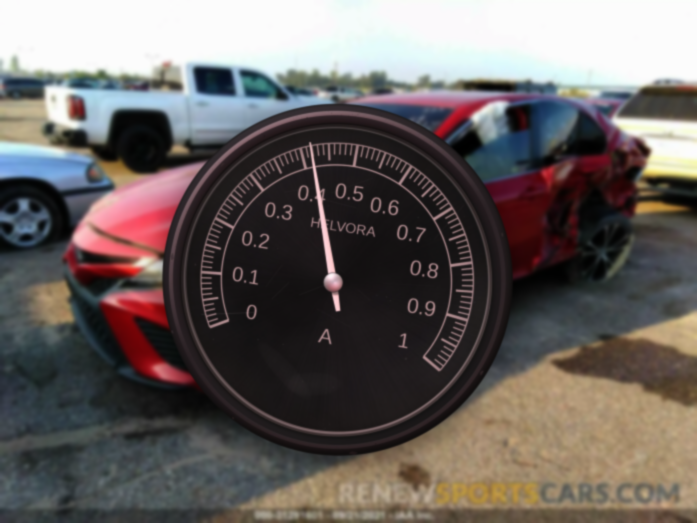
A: A 0.42
